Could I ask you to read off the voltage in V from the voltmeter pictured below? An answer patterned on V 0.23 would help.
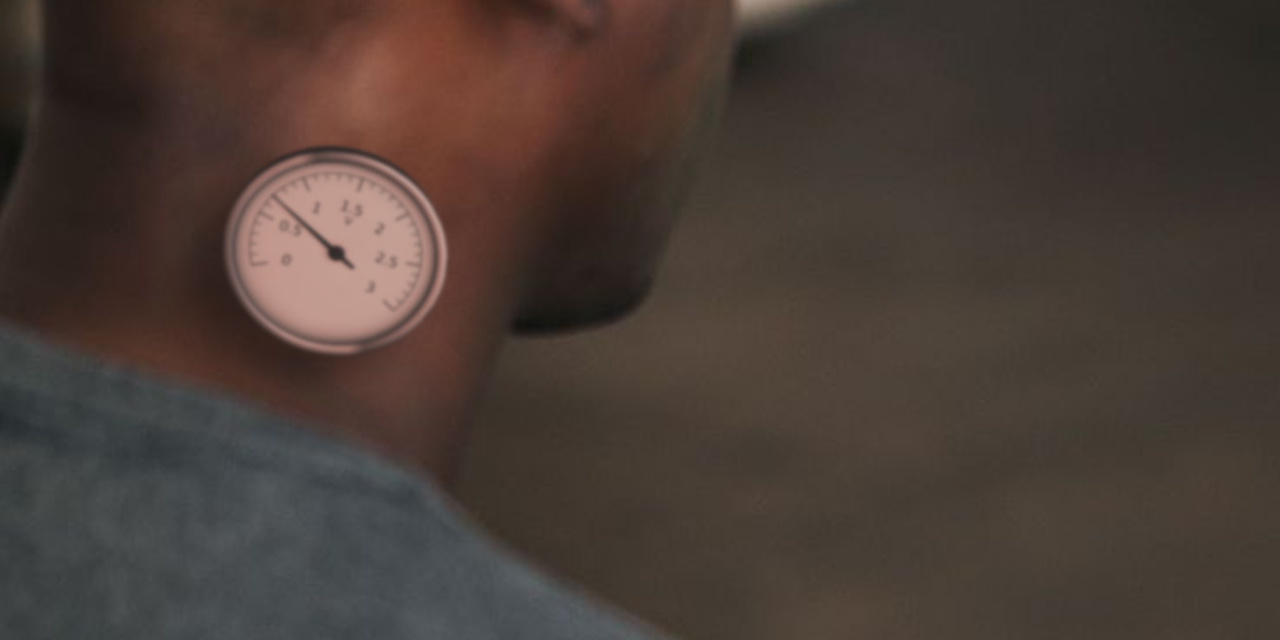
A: V 0.7
